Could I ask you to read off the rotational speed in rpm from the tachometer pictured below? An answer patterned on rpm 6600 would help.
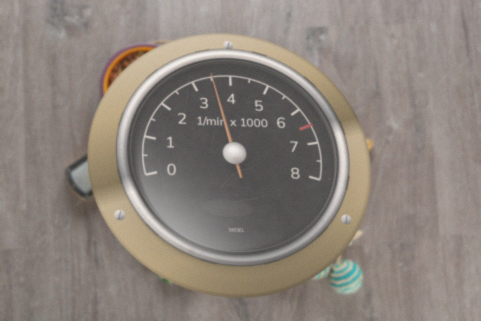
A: rpm 3500
